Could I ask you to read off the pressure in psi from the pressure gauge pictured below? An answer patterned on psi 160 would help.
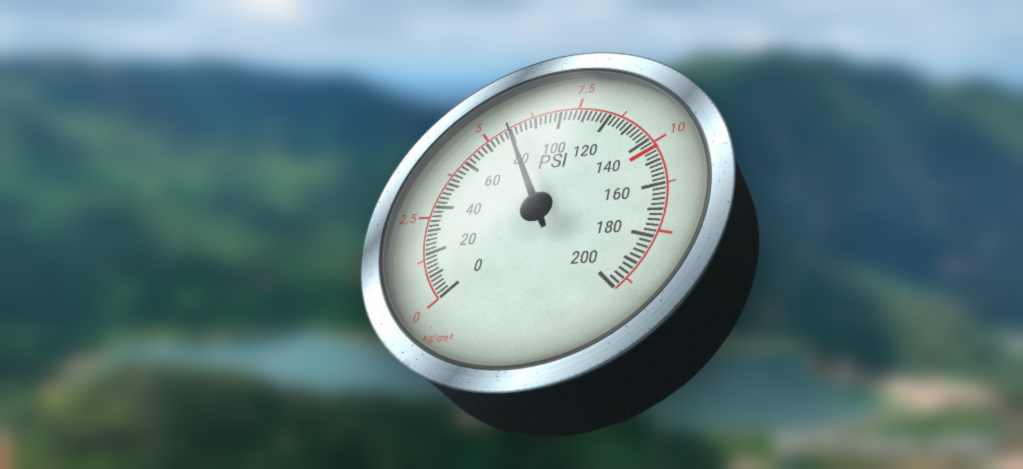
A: psi 80
